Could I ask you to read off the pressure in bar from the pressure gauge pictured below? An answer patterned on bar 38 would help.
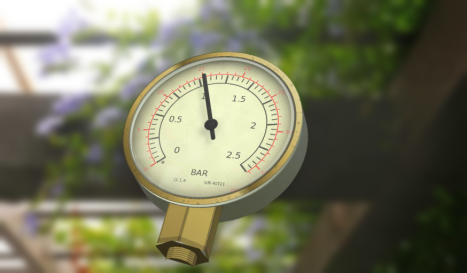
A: bar 1.05
